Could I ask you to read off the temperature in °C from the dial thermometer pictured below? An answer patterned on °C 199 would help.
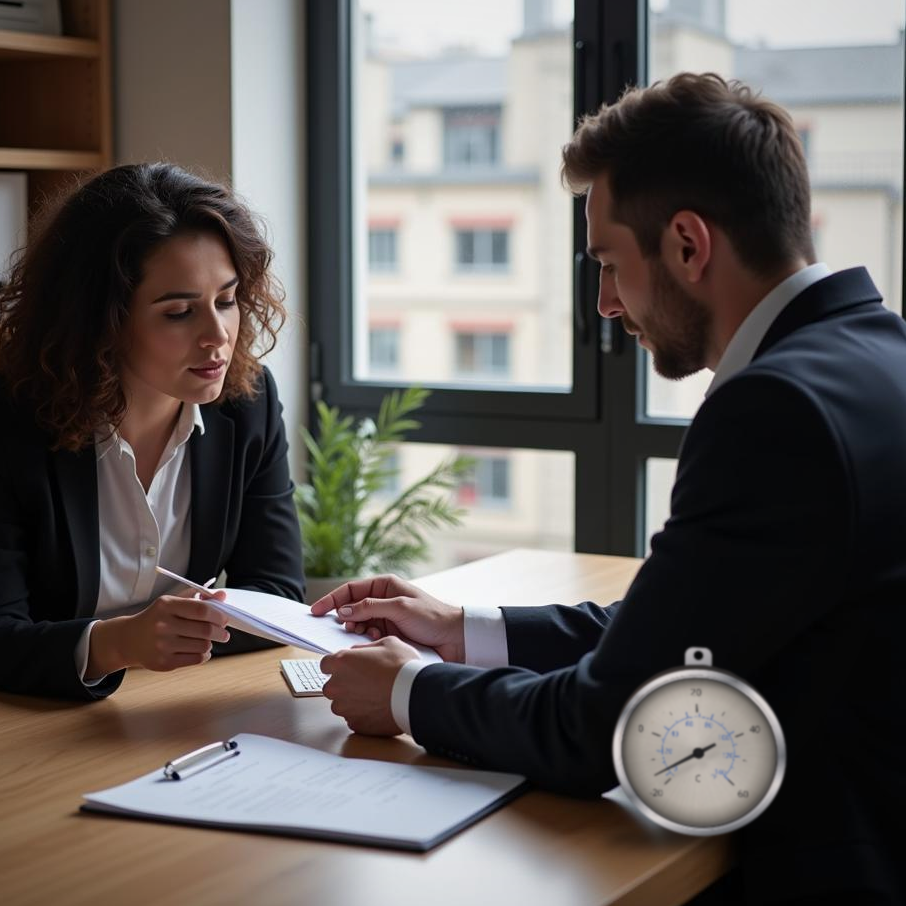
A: °C -15
